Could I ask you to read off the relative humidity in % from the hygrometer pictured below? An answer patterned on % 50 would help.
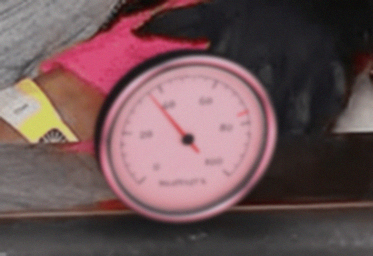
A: % 36
